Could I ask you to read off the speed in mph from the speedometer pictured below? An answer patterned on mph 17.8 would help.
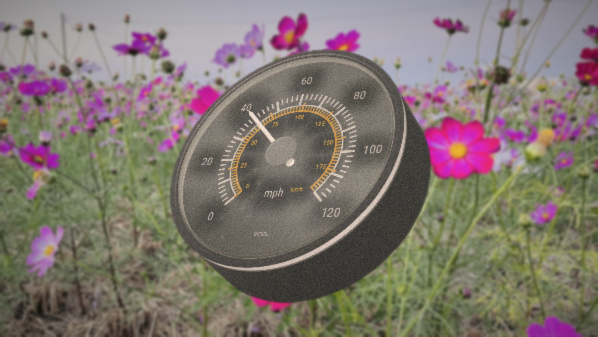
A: mph 40
